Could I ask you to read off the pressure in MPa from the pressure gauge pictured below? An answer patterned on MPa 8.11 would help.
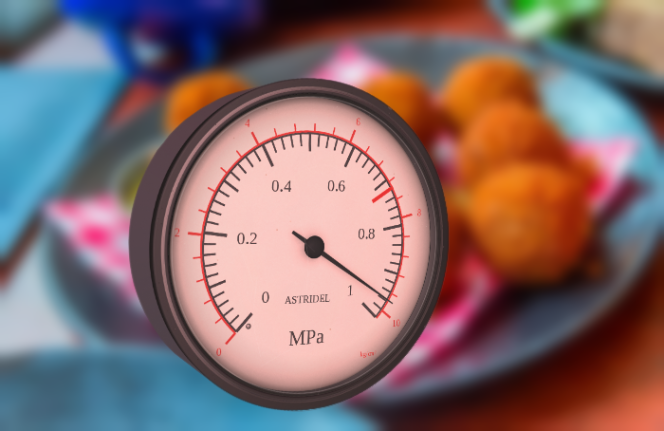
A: MPa 0.96
